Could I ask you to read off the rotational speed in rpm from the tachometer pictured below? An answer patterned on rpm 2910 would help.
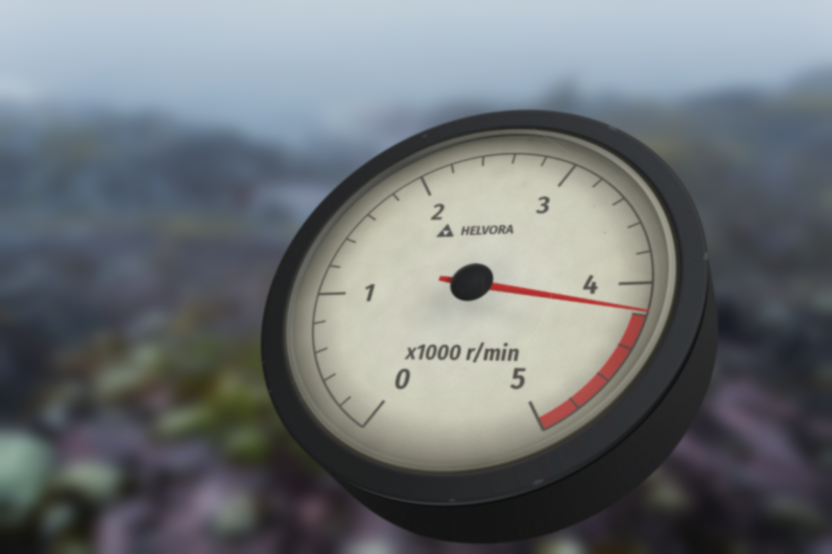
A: rpm 4200
